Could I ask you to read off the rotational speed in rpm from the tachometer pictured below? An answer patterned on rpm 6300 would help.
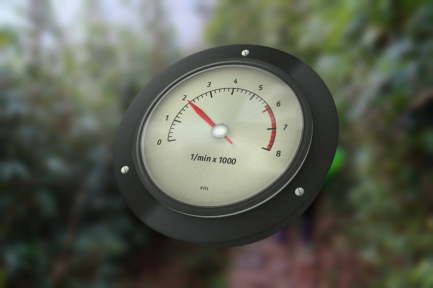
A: rpm 2000
